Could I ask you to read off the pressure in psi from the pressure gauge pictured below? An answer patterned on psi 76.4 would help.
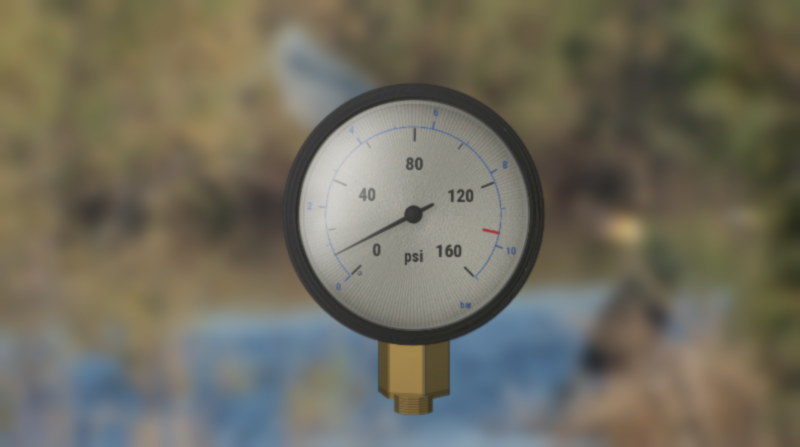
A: psi 10
